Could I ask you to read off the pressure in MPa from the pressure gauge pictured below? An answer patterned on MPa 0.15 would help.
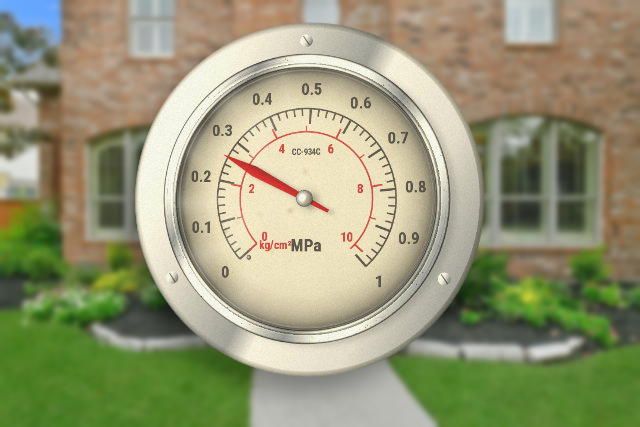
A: MPa 0.26
